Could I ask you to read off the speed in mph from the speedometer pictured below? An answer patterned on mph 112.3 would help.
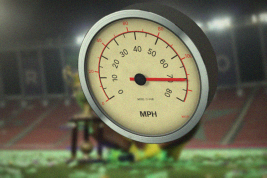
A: mph 70
